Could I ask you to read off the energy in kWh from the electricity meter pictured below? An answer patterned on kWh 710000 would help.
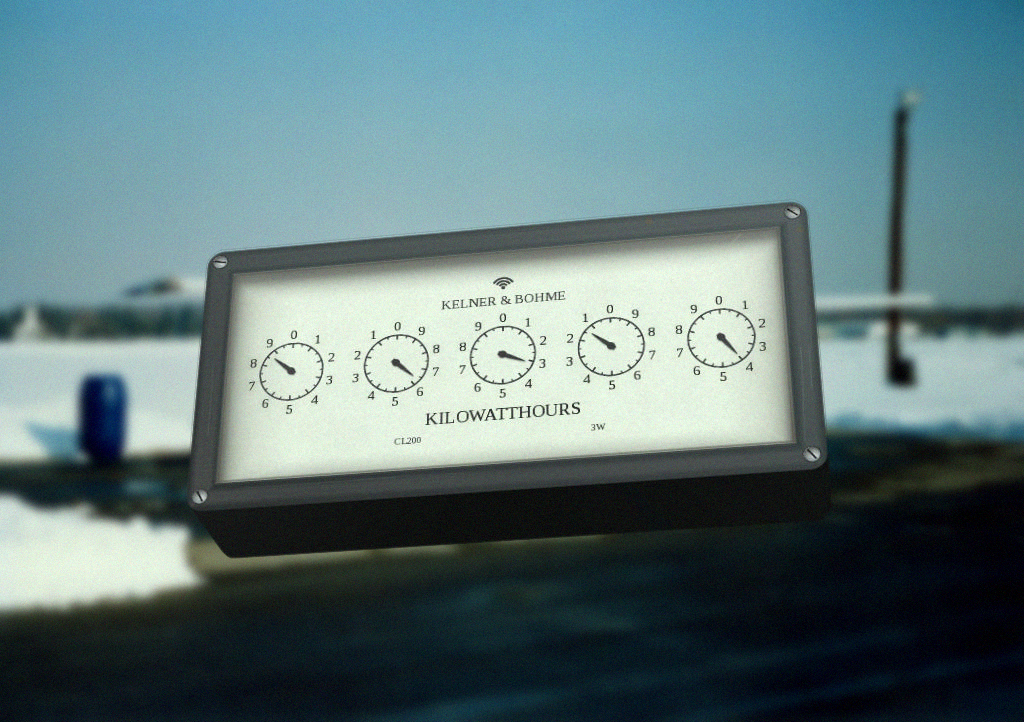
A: kWh 86314
